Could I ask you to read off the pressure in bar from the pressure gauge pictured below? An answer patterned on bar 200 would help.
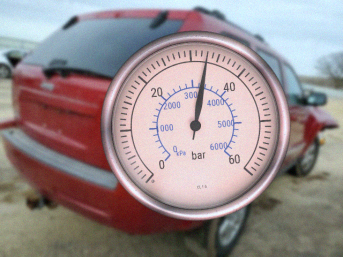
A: bar 33
